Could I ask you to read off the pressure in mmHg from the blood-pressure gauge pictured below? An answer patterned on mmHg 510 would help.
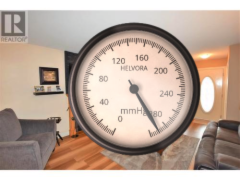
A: mmHg 290
